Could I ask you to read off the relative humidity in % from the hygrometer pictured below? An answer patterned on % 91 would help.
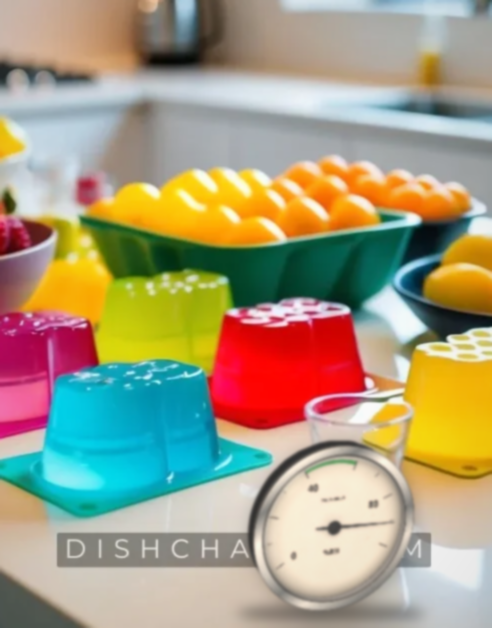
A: % 90
